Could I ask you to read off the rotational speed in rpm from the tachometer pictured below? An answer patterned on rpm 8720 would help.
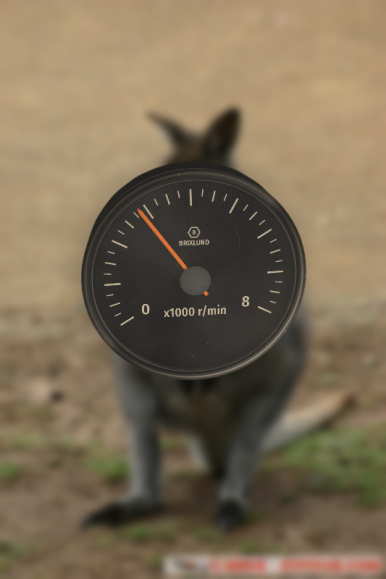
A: rpm 2875
